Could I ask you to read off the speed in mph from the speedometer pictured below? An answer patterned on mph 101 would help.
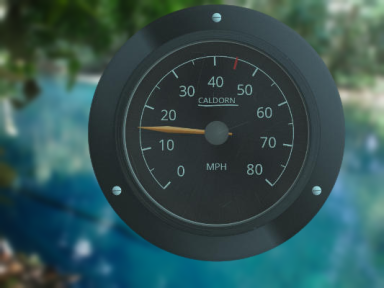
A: mph 15
